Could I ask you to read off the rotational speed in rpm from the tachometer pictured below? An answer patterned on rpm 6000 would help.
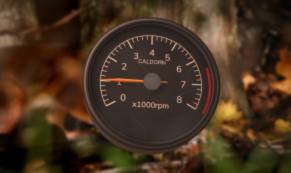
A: rpm 1000
